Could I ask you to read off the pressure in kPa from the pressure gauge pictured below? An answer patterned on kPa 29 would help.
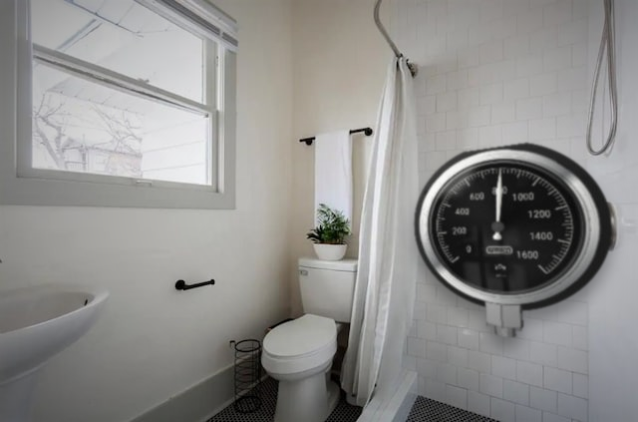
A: kPa 800
